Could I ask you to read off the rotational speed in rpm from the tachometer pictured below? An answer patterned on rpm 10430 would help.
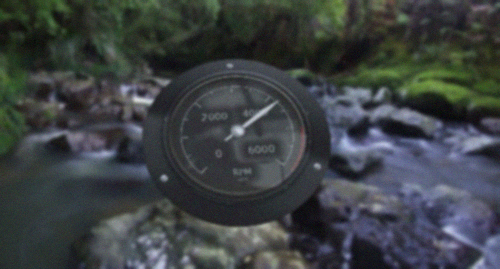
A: rpm 4250
